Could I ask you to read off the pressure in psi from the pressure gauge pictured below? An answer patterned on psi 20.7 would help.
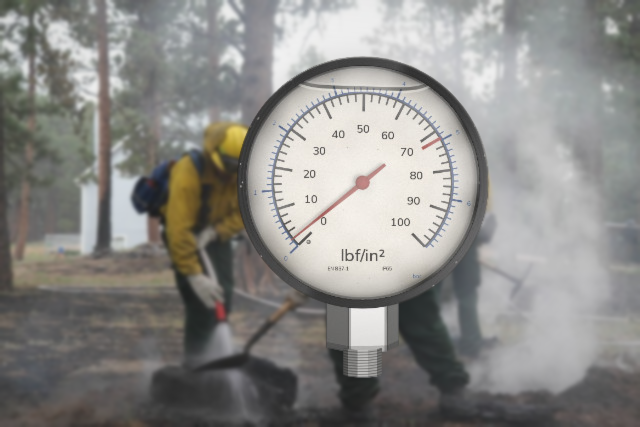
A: psi 2
